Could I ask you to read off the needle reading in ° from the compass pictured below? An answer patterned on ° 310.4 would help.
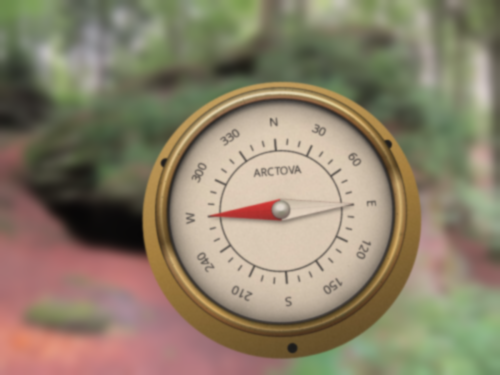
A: ° 270
